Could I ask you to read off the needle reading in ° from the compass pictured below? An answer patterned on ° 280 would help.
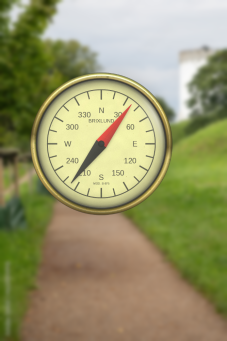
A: ° 37.5
